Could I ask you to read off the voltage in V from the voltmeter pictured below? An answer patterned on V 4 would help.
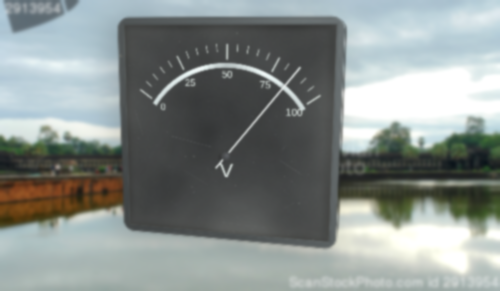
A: V 85
